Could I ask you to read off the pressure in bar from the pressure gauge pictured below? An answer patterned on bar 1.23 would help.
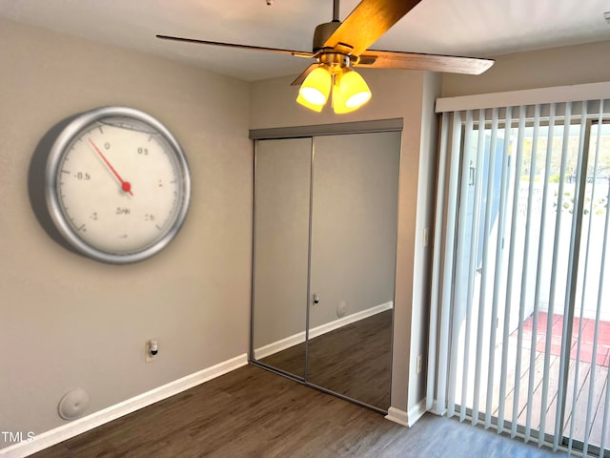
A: bar -0.15
